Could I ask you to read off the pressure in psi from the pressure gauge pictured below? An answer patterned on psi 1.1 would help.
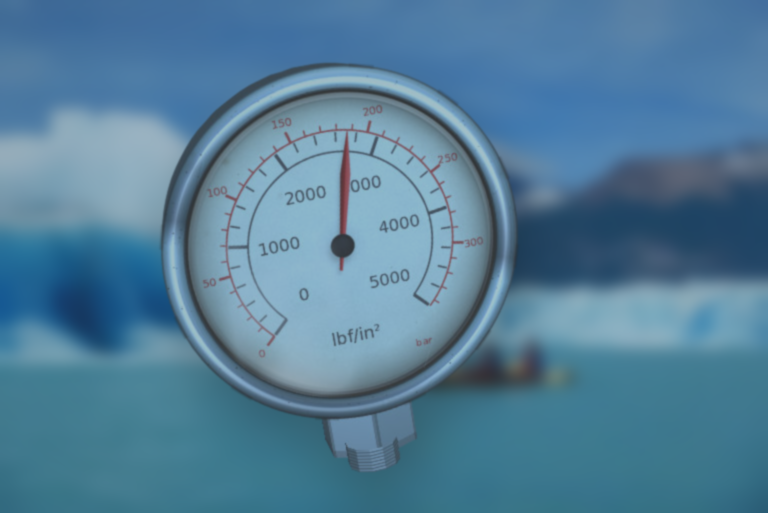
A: psi 2700
